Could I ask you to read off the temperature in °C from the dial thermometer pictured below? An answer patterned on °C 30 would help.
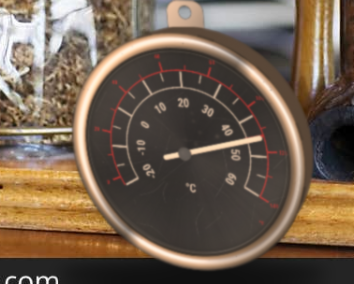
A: °C 45
